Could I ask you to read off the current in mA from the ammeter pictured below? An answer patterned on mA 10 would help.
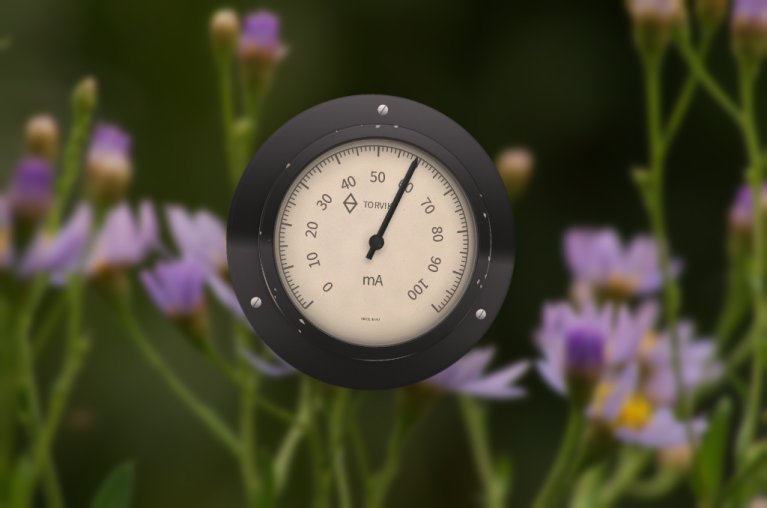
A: mA 59
